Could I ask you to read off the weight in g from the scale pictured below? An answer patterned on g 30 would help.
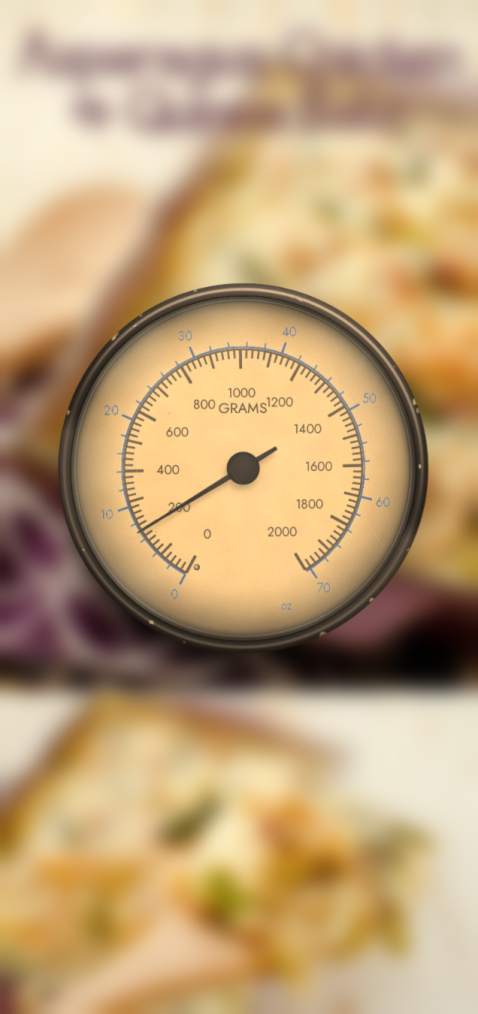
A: g 200
